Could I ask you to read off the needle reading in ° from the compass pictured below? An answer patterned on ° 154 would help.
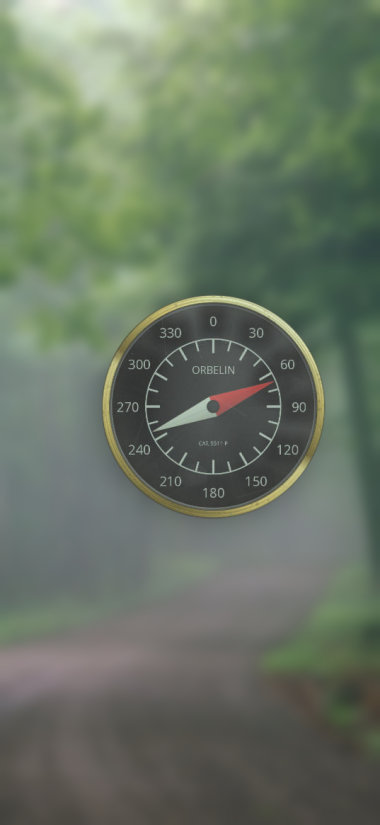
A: ° 67.5
